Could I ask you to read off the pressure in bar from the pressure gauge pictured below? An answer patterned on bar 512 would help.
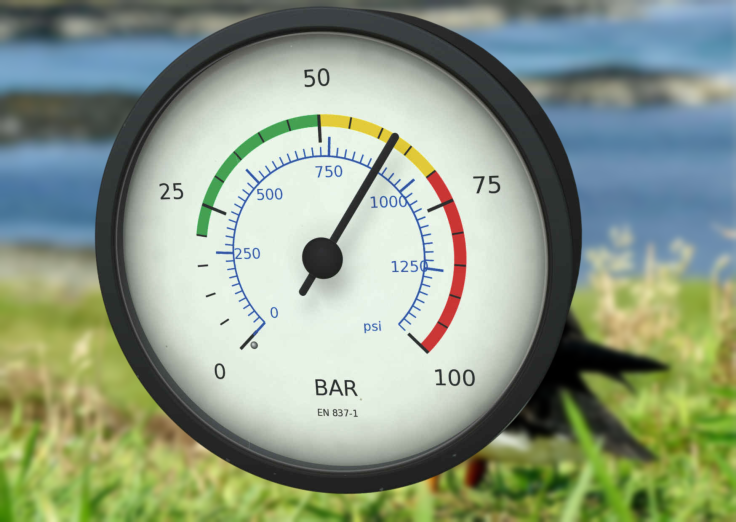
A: bar 62.5
